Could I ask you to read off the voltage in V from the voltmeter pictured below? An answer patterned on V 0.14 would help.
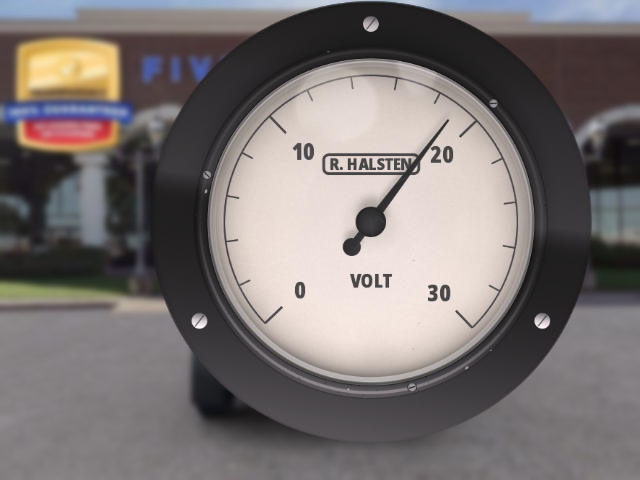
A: V 19
